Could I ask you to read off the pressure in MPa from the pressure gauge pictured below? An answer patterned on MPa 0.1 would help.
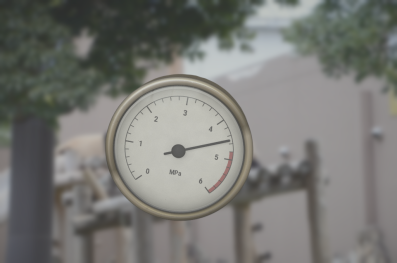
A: MPa 4.5
